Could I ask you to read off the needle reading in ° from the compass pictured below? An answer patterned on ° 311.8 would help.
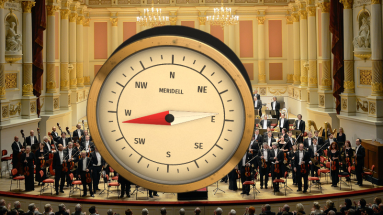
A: ° 260
